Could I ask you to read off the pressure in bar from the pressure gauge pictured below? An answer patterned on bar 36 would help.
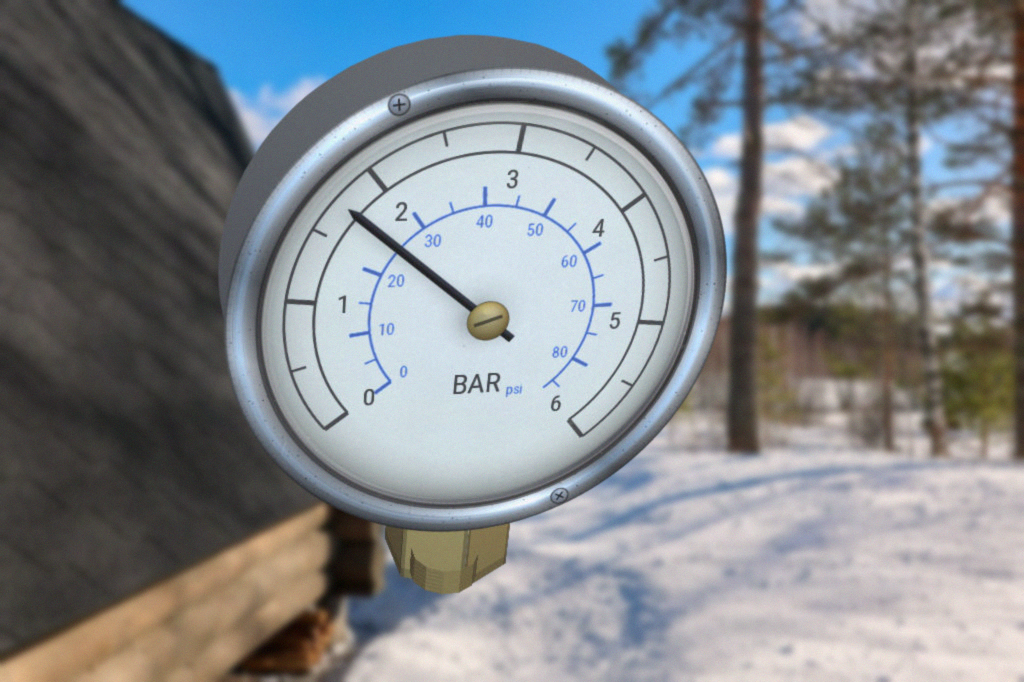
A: bar 1.75
